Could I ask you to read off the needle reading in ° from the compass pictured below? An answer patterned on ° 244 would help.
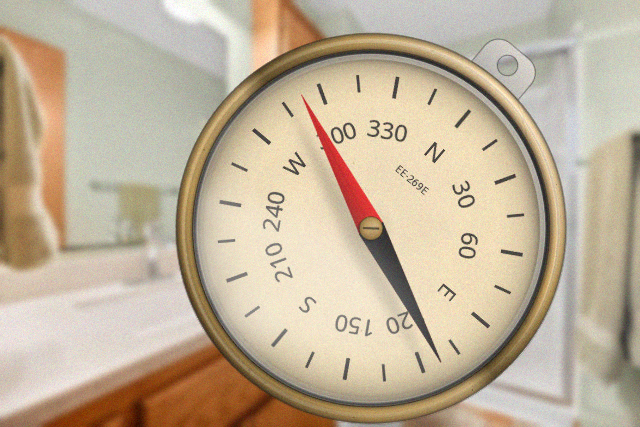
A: ° 292.5
